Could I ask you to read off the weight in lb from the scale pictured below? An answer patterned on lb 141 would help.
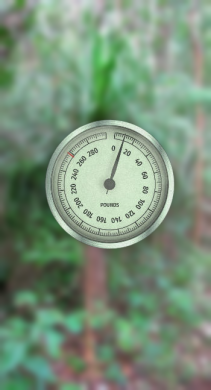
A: lb 10
